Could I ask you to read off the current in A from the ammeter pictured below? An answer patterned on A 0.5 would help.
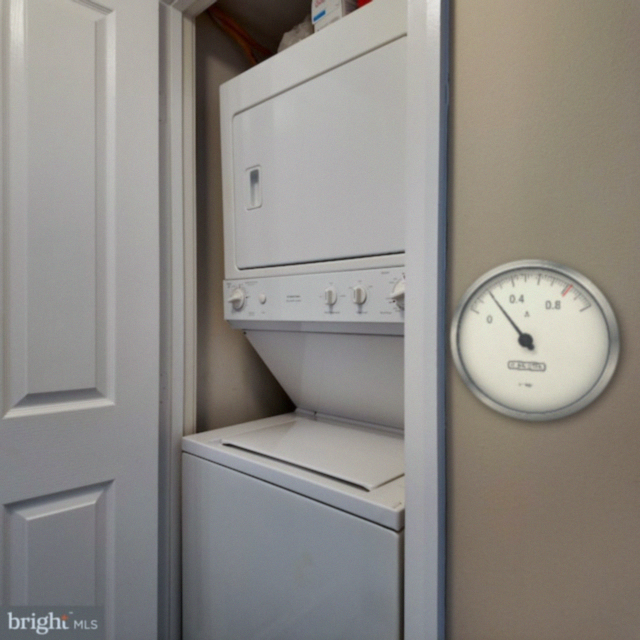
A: A 0.2
